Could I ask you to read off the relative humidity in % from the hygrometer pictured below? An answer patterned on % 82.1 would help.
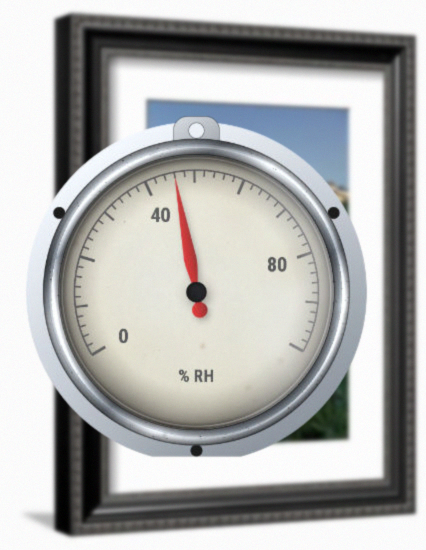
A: % 46
